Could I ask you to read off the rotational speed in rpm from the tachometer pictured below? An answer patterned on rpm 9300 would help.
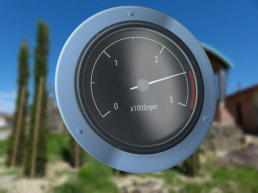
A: rpm 2500
